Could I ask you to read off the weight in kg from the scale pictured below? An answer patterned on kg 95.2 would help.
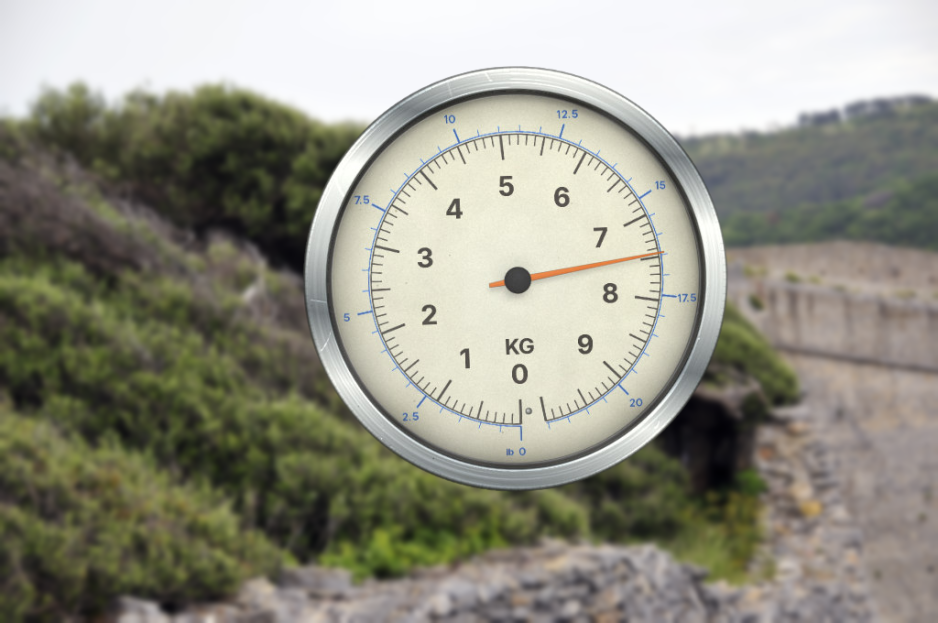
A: kg 7.45
